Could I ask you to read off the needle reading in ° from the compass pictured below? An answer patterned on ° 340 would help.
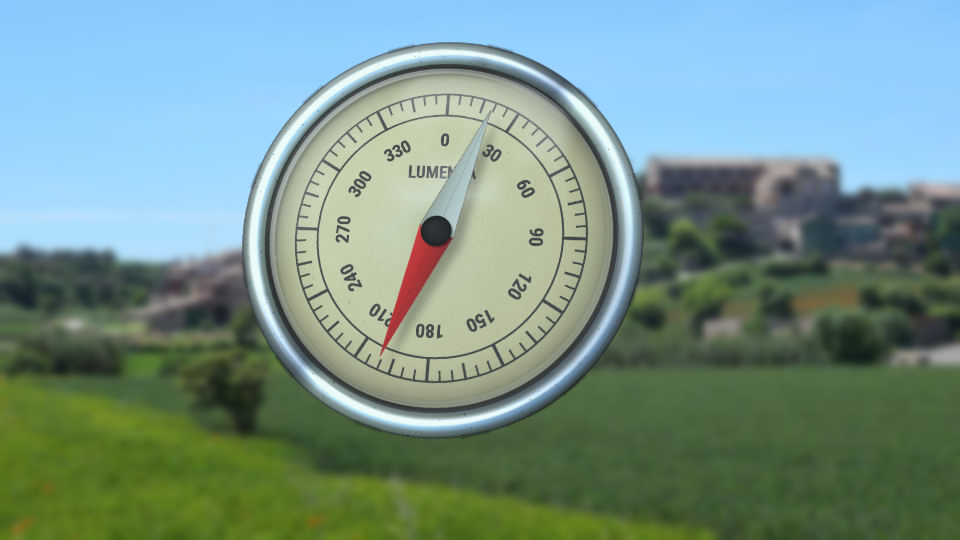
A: ° 200
